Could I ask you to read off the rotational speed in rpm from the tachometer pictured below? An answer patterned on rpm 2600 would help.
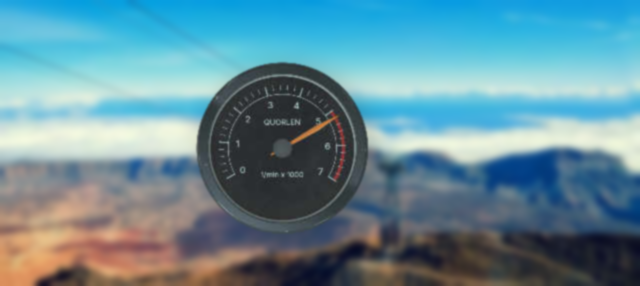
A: rpm 5200
